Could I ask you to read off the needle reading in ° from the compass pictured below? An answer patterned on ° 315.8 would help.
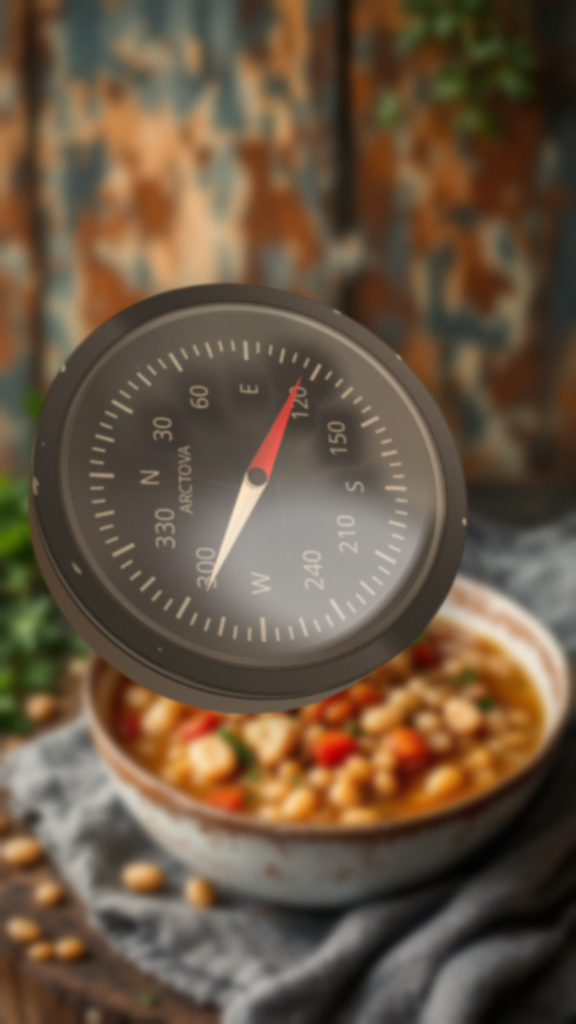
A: ° 115
